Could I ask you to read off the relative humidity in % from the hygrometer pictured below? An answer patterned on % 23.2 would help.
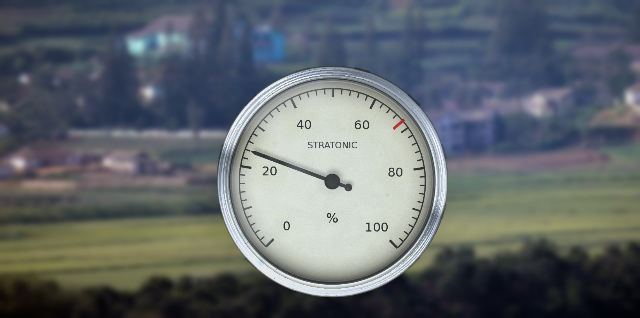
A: % 24
